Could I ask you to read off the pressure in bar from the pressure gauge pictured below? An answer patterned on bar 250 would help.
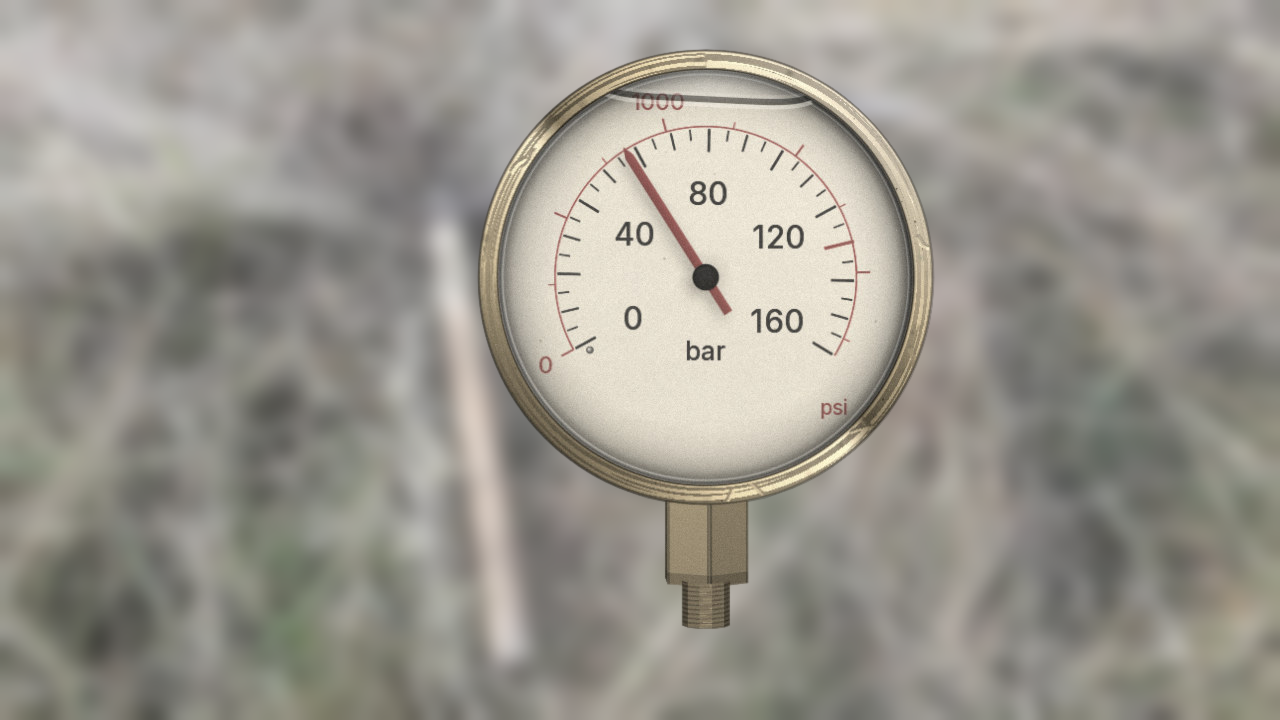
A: bar 57.5
